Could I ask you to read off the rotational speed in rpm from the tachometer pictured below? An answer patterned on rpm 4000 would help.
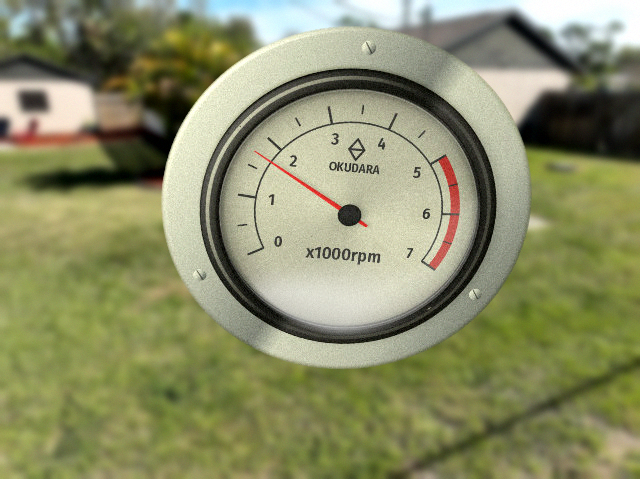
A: rpm 1750
